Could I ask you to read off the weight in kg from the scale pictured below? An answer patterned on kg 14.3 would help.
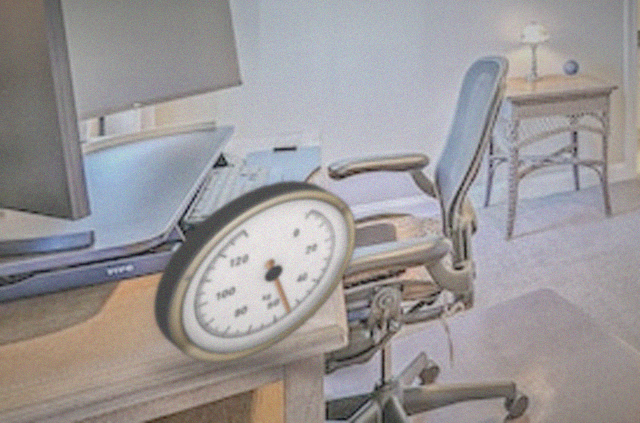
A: kg 55
